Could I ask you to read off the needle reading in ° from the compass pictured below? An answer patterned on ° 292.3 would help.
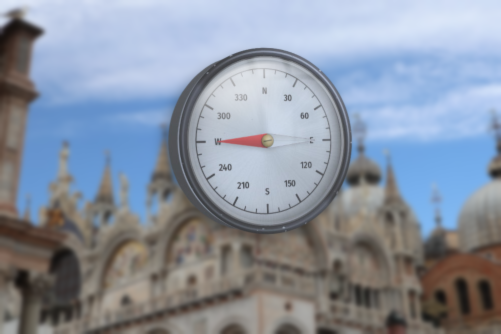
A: ° 270
